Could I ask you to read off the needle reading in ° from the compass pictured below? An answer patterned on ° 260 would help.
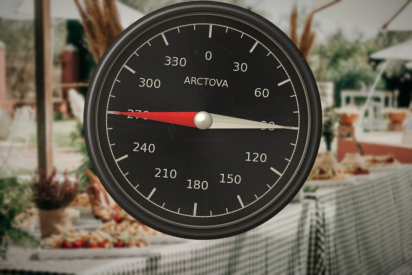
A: ° 270
